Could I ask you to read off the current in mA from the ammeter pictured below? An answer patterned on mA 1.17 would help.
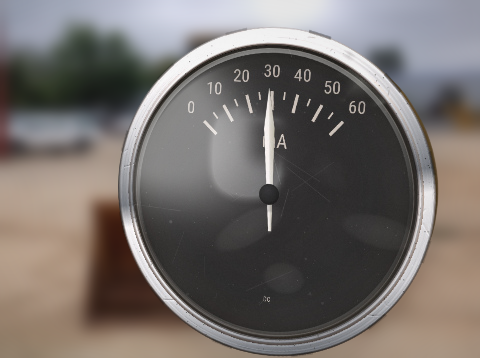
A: mA 30
